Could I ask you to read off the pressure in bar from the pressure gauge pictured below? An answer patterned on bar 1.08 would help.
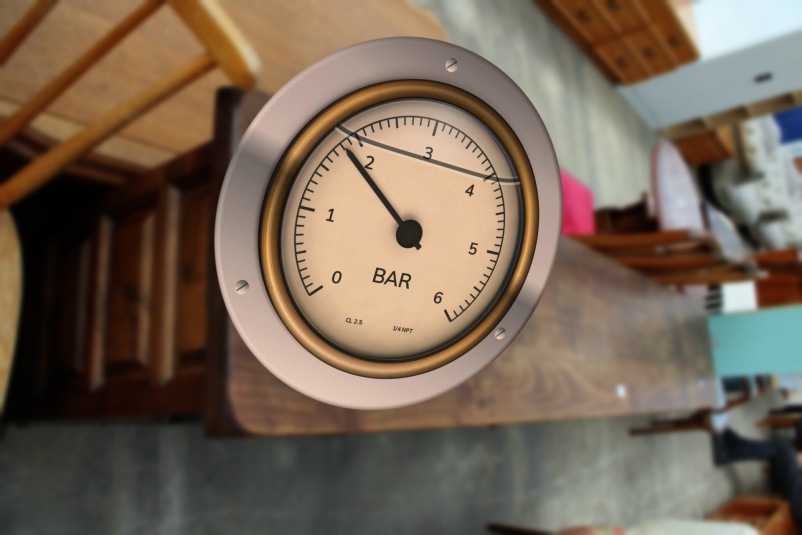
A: bar 1.8
